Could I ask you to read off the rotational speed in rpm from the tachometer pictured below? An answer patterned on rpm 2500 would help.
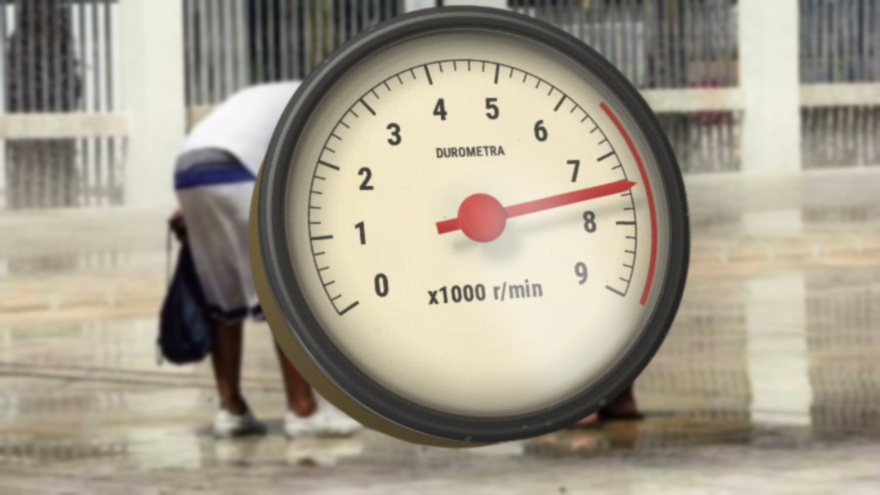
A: rpm 7500
